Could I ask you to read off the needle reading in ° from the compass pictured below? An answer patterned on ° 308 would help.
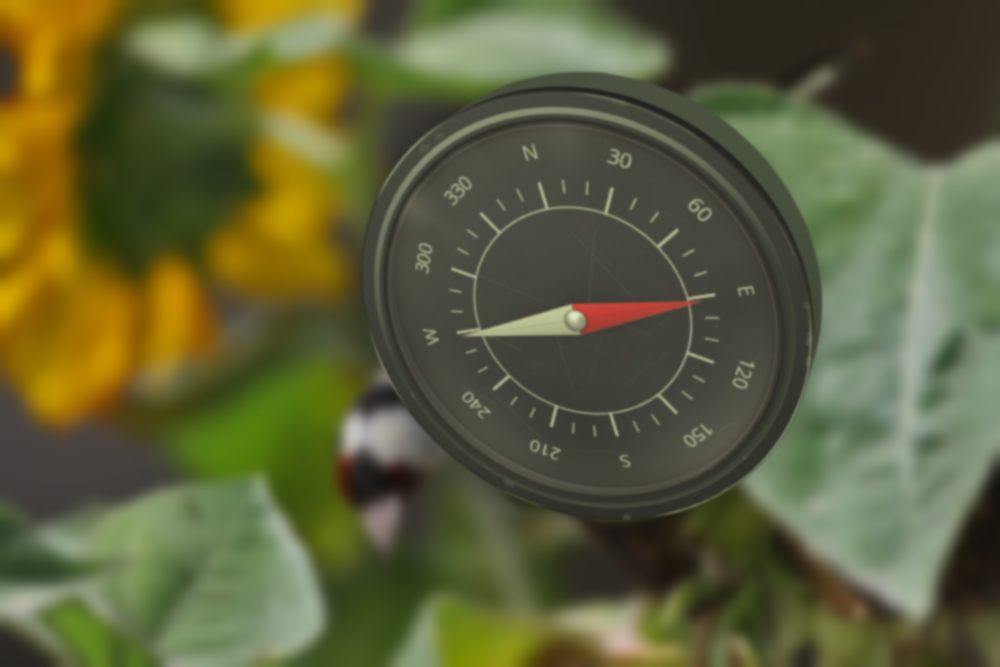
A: ° 90
